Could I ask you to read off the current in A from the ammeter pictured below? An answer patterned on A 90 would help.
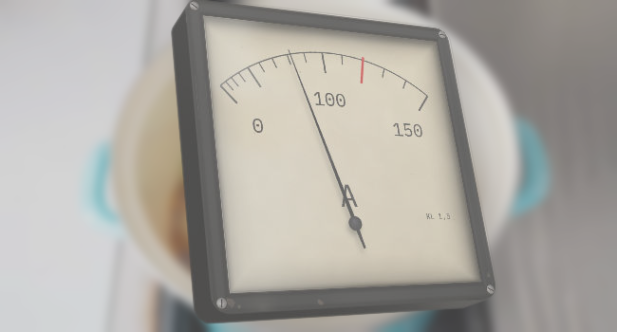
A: A 80
